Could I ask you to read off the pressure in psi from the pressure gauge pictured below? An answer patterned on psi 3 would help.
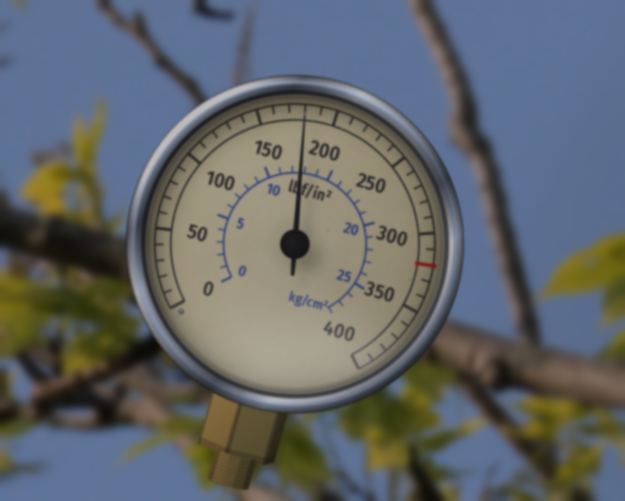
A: psi 180
